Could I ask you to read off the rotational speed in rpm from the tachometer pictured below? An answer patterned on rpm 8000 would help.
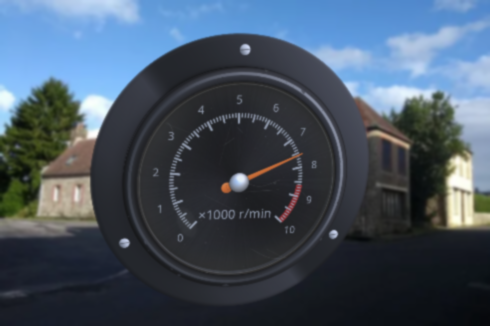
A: rpm 7500
